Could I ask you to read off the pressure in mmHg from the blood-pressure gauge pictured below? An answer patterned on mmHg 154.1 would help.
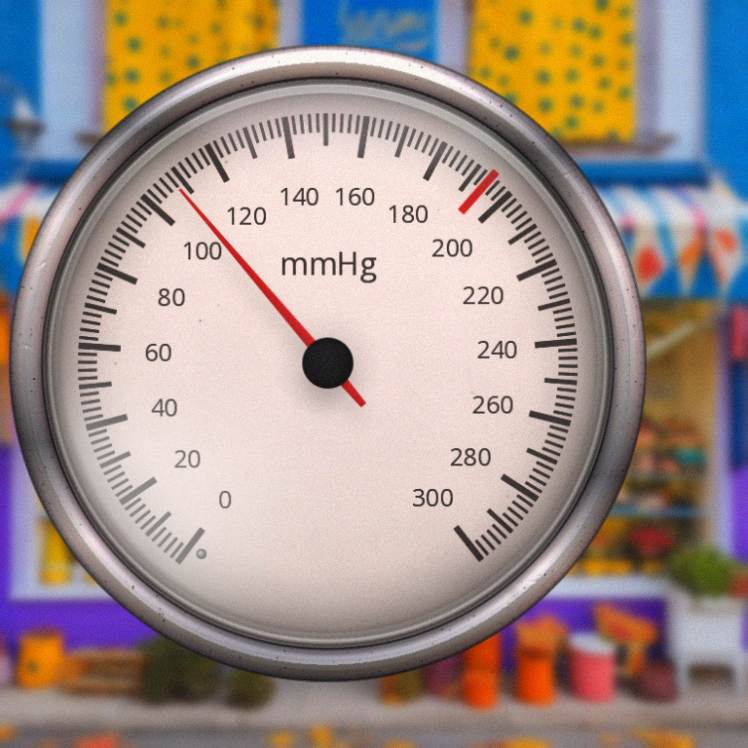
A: mmHg 108
